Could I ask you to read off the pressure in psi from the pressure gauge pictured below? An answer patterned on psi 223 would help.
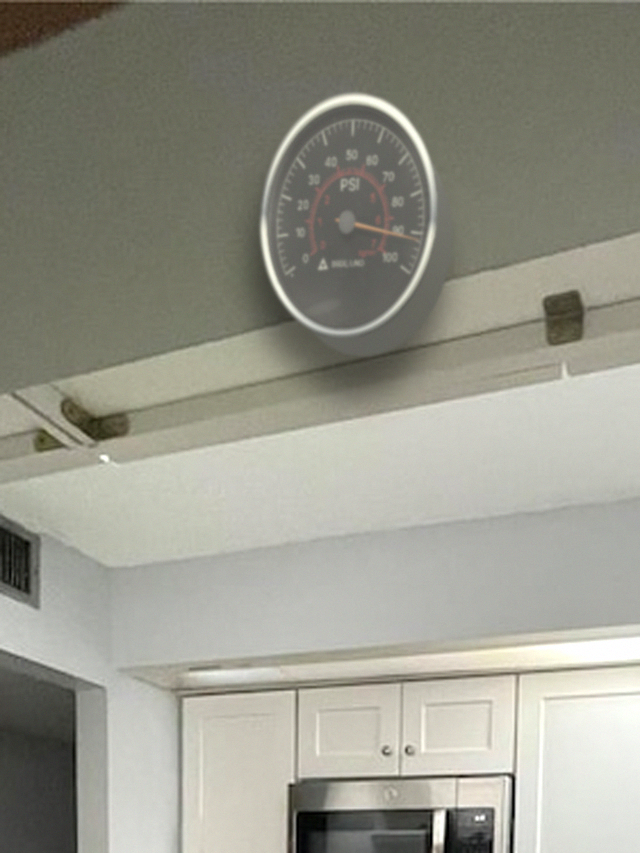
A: psi 92
